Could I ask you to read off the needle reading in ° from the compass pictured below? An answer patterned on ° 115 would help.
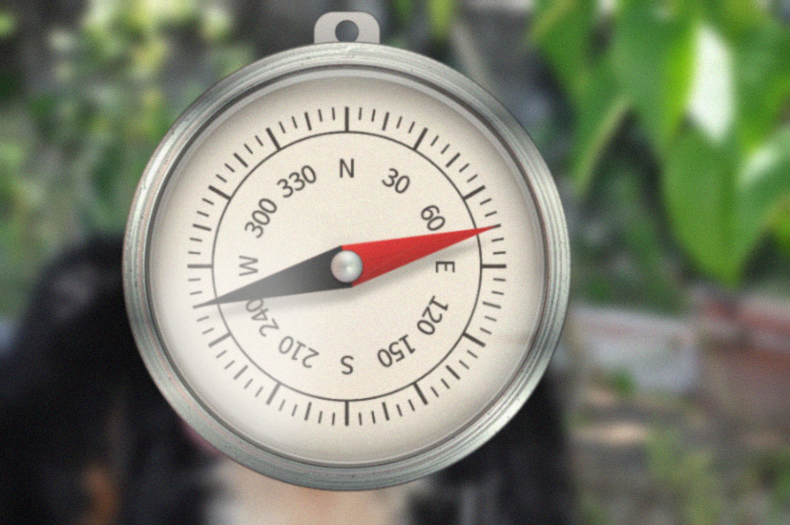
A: ° 75
